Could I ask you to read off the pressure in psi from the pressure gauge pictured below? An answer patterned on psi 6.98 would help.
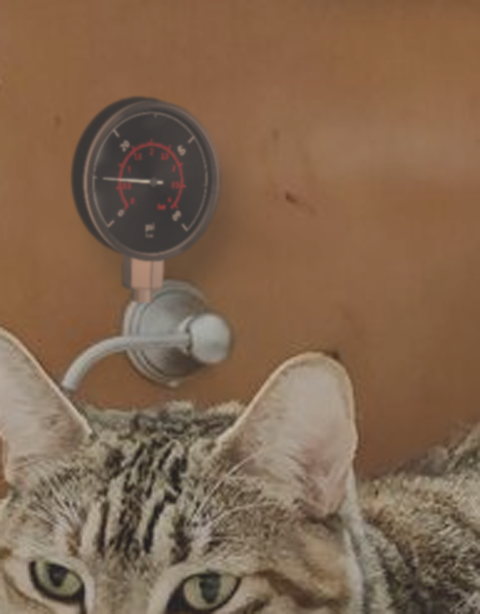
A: psi 10
